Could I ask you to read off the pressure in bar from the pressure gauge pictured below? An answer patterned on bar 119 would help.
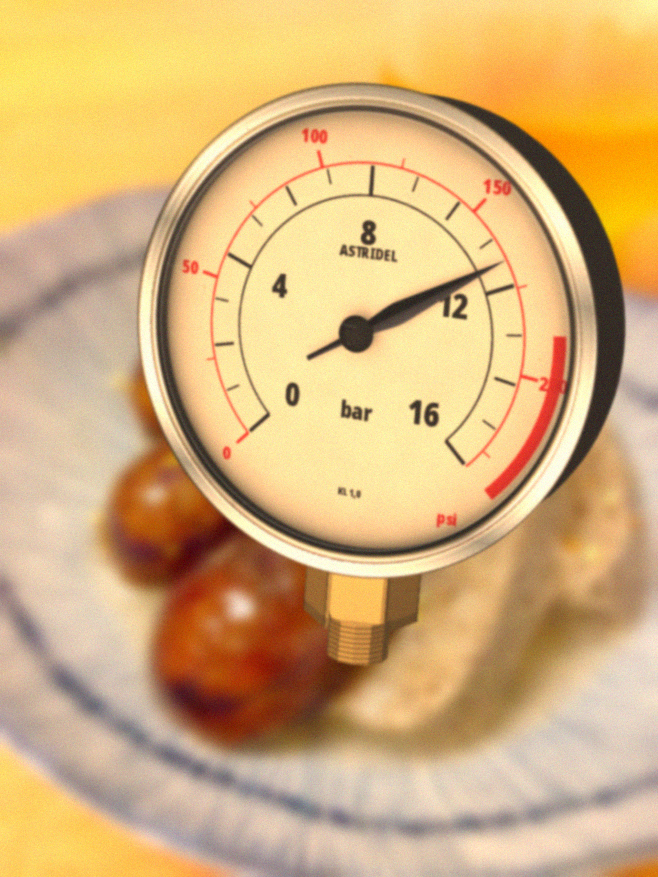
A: bar 11.5
